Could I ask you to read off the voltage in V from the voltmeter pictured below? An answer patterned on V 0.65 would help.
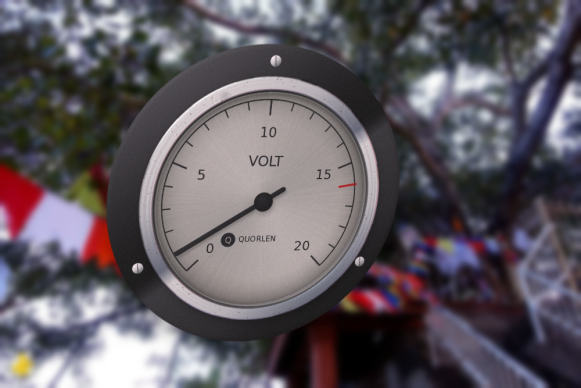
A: V 1
